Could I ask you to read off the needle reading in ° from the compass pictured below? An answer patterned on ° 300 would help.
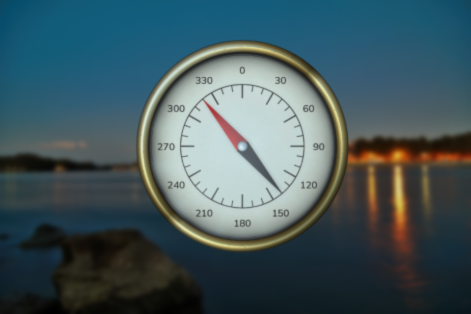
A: ° 320
